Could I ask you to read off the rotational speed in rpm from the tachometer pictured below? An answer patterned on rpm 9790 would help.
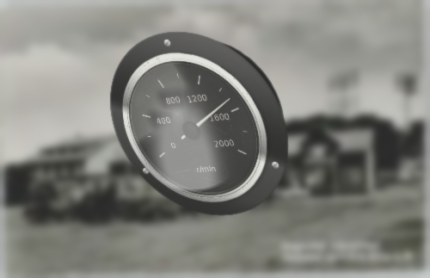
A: rpm 1500
